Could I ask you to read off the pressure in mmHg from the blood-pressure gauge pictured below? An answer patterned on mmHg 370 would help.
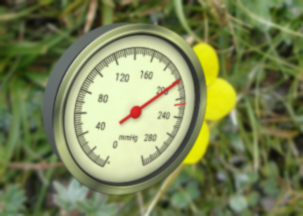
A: mmHg 200
